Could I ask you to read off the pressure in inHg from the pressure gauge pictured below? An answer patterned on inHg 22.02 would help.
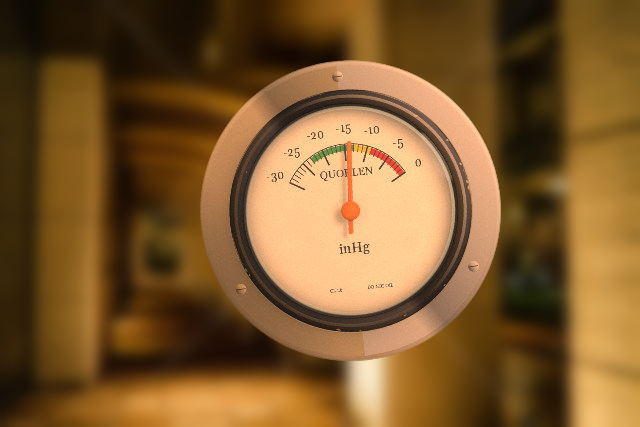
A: inHg -14
